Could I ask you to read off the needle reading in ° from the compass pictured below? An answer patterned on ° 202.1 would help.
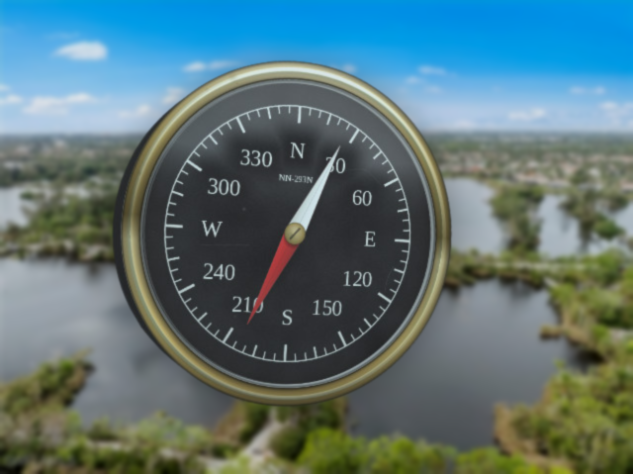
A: ° 205
